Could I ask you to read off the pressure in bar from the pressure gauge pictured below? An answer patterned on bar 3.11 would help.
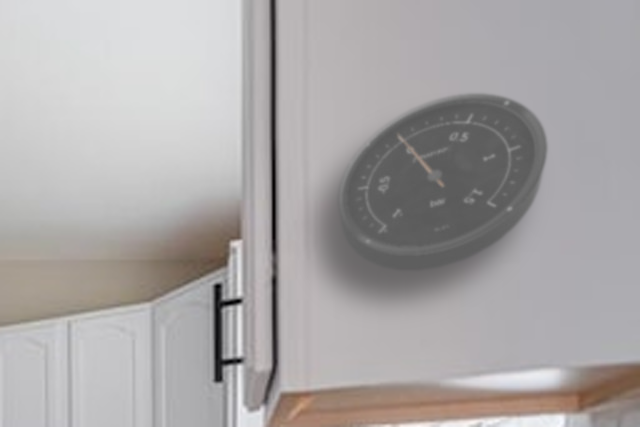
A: bar 0
